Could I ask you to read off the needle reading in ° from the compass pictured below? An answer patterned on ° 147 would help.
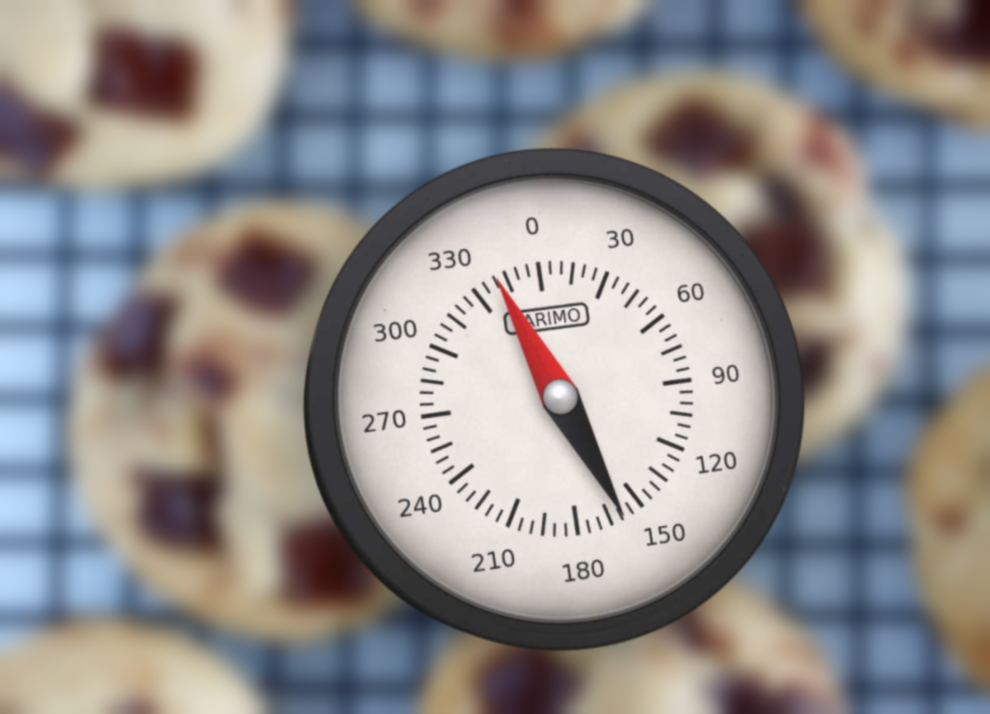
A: ° 340
